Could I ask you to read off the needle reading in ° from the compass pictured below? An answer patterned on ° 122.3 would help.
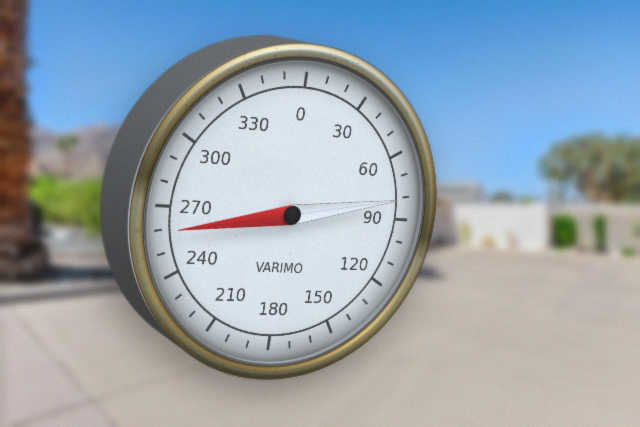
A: ° 260
